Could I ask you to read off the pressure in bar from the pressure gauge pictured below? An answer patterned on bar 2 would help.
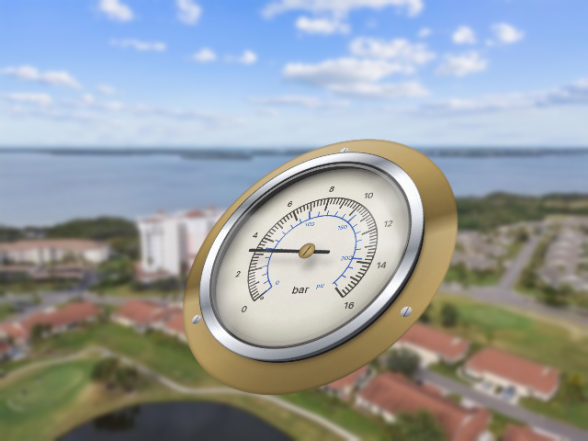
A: bar 3
